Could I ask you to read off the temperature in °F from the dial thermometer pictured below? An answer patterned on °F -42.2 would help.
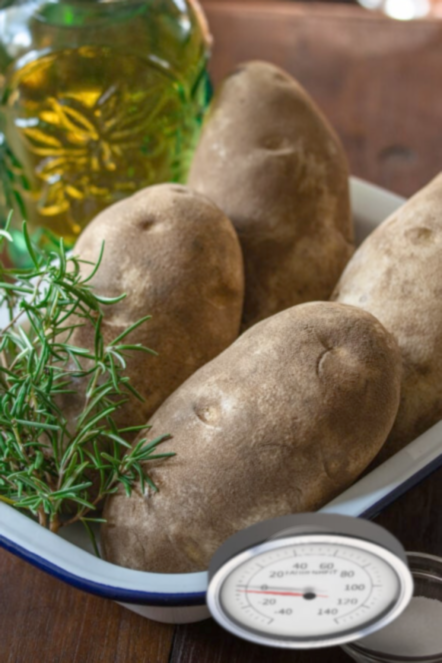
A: °F 0
